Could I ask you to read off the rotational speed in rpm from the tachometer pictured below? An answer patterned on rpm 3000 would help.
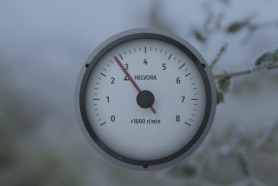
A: rpm 2800
